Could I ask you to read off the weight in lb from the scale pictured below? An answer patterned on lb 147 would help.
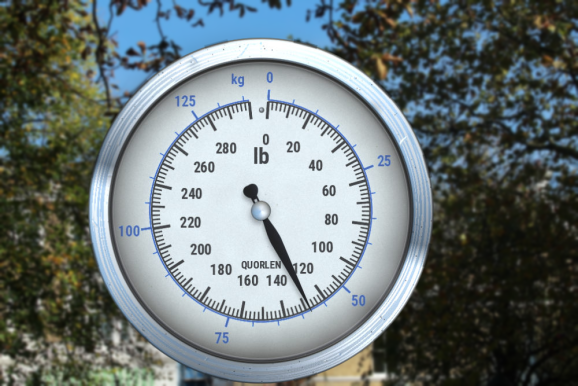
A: lb 128
